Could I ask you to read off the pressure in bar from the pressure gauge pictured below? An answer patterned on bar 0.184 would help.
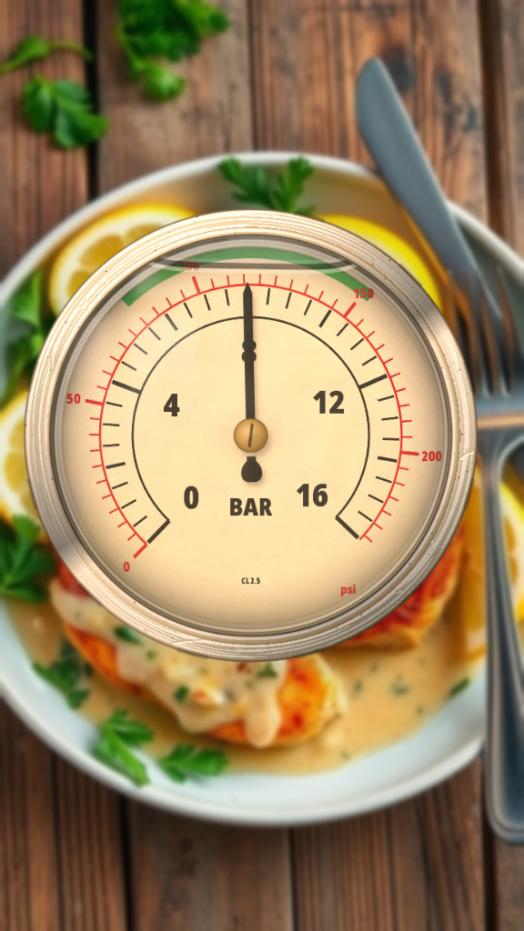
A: bar 8
